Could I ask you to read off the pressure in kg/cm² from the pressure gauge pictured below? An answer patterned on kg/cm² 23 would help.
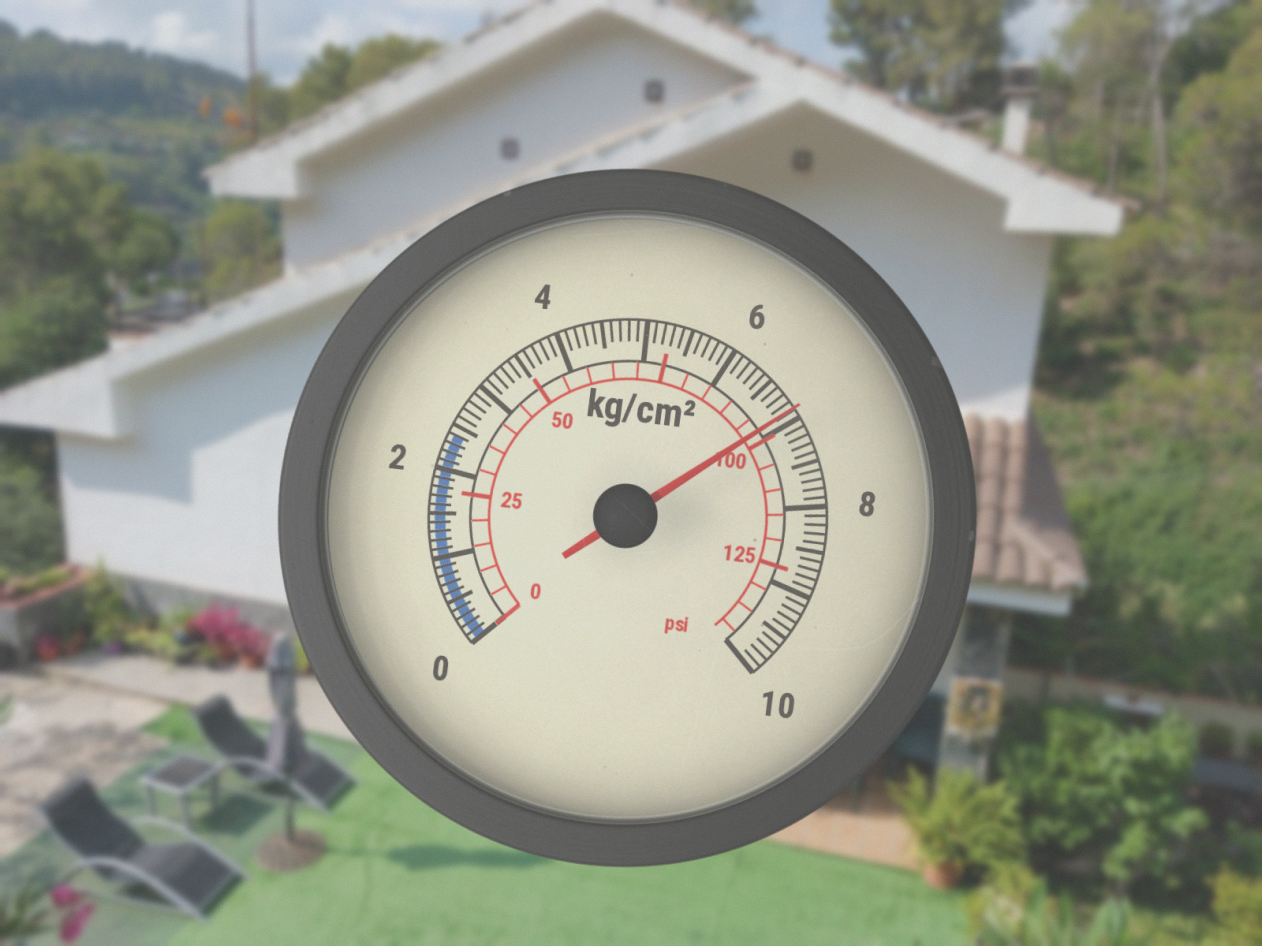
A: kg/cm² 6.9
